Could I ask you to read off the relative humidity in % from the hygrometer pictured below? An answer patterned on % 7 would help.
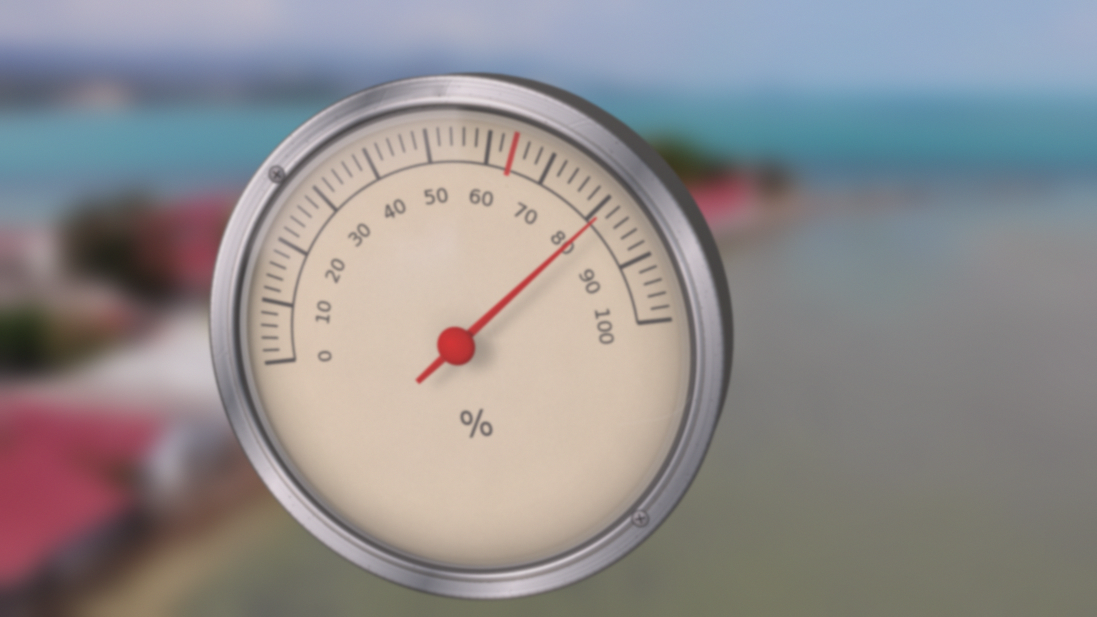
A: % 81
